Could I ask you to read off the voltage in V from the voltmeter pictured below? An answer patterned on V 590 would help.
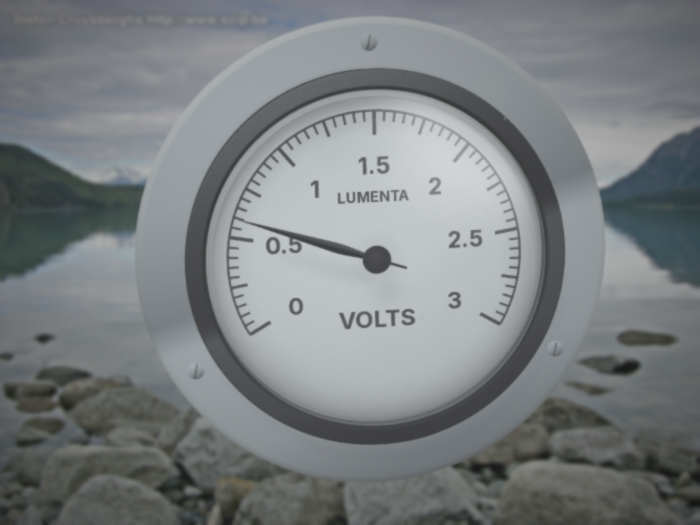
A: V 0.6
